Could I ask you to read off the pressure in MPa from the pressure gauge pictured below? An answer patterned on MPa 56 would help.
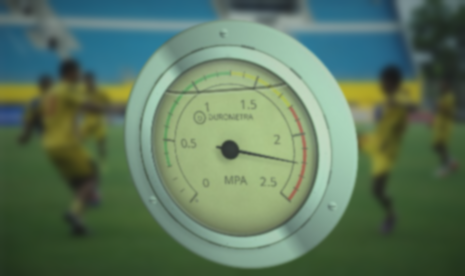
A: MPa 2.2
